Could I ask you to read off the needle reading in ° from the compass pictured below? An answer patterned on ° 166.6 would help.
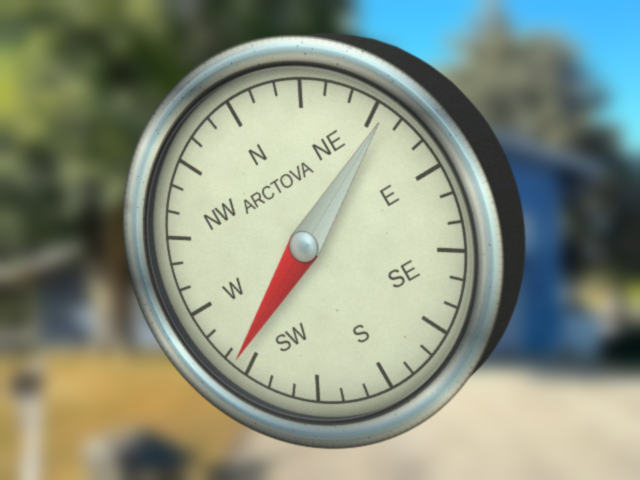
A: ° 245
